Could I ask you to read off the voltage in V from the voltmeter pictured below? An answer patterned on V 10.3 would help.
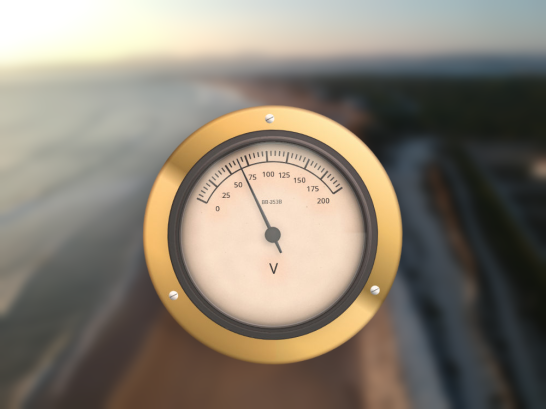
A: V 65
